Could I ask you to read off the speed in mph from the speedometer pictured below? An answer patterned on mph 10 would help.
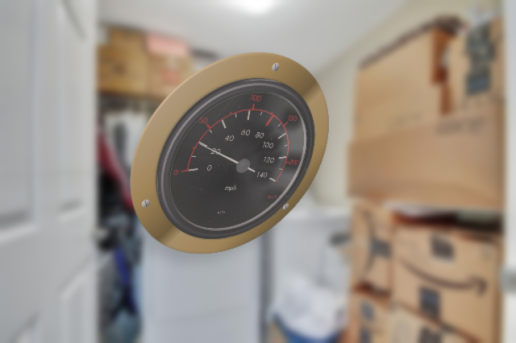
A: mph 20
